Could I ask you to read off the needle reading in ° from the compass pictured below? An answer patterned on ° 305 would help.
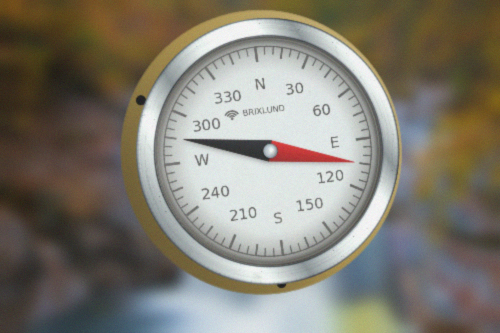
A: ° 105
